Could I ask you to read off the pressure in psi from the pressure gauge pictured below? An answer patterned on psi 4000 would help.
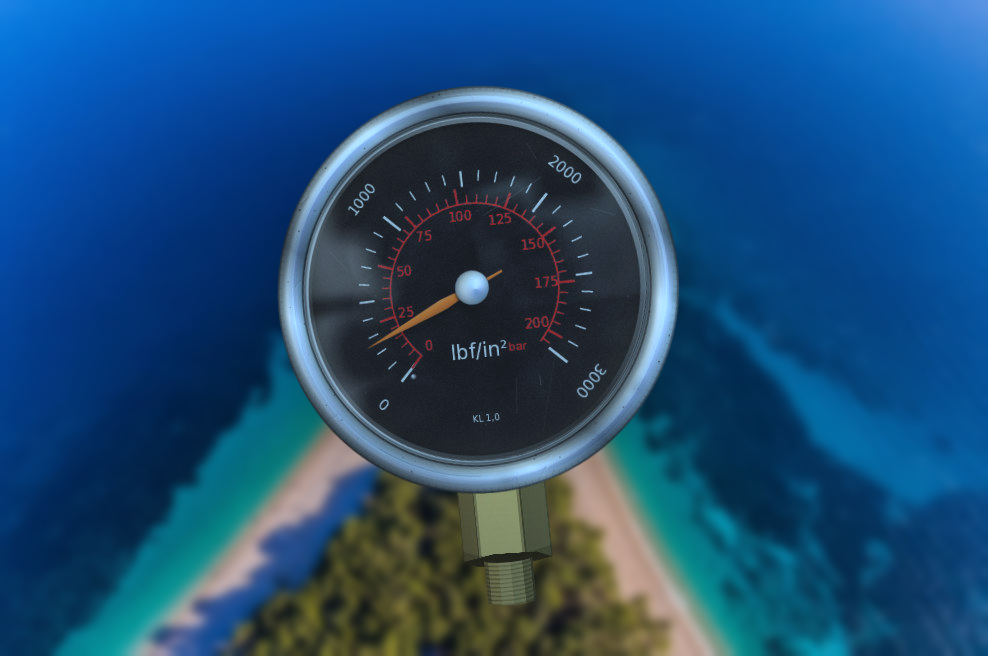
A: psi 250
